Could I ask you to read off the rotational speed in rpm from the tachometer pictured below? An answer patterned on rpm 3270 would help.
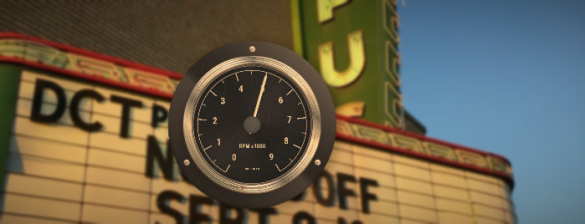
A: rpm 5000
